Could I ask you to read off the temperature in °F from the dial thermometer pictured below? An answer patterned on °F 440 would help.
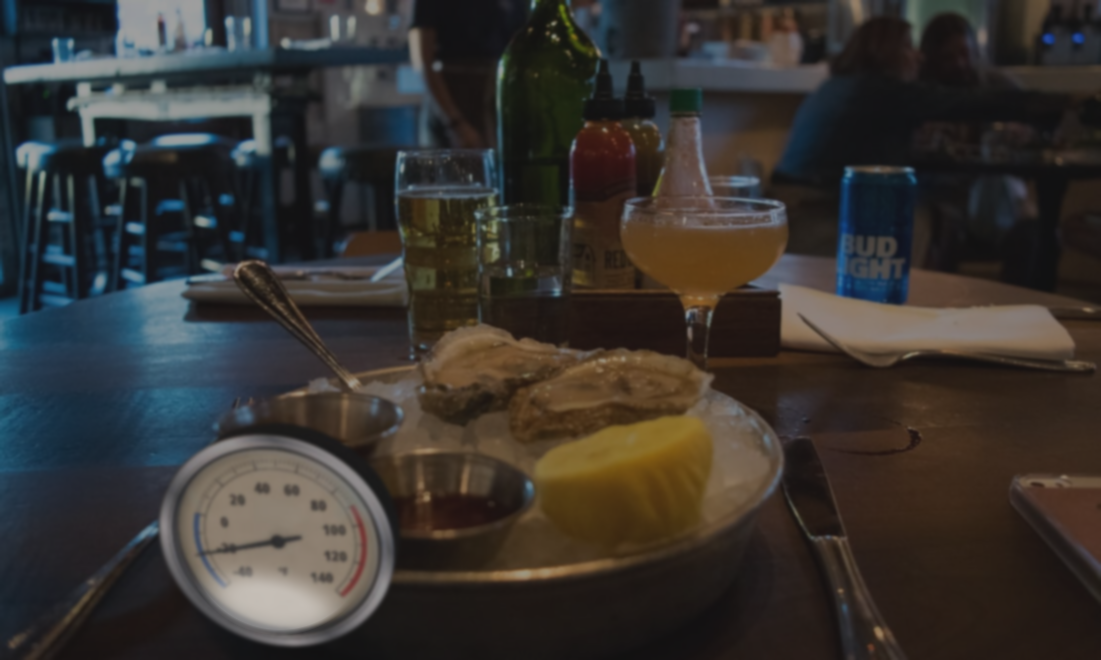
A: °F -20
